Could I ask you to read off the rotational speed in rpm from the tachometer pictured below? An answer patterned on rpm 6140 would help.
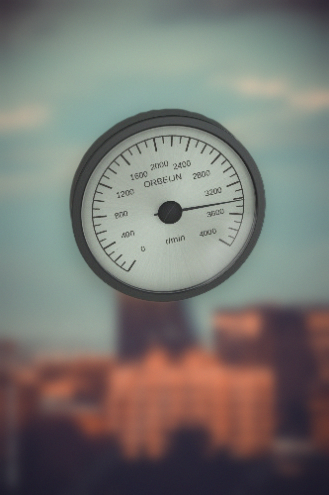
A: rpm 3400
